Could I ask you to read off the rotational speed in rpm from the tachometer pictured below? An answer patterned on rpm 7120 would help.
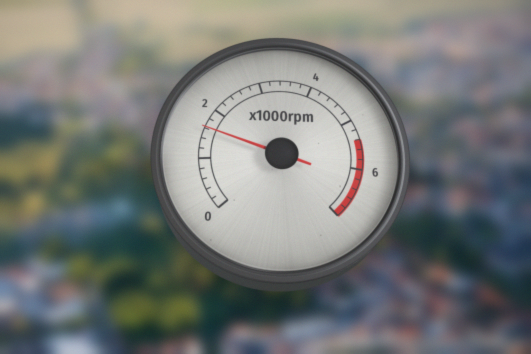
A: rpm 1600
